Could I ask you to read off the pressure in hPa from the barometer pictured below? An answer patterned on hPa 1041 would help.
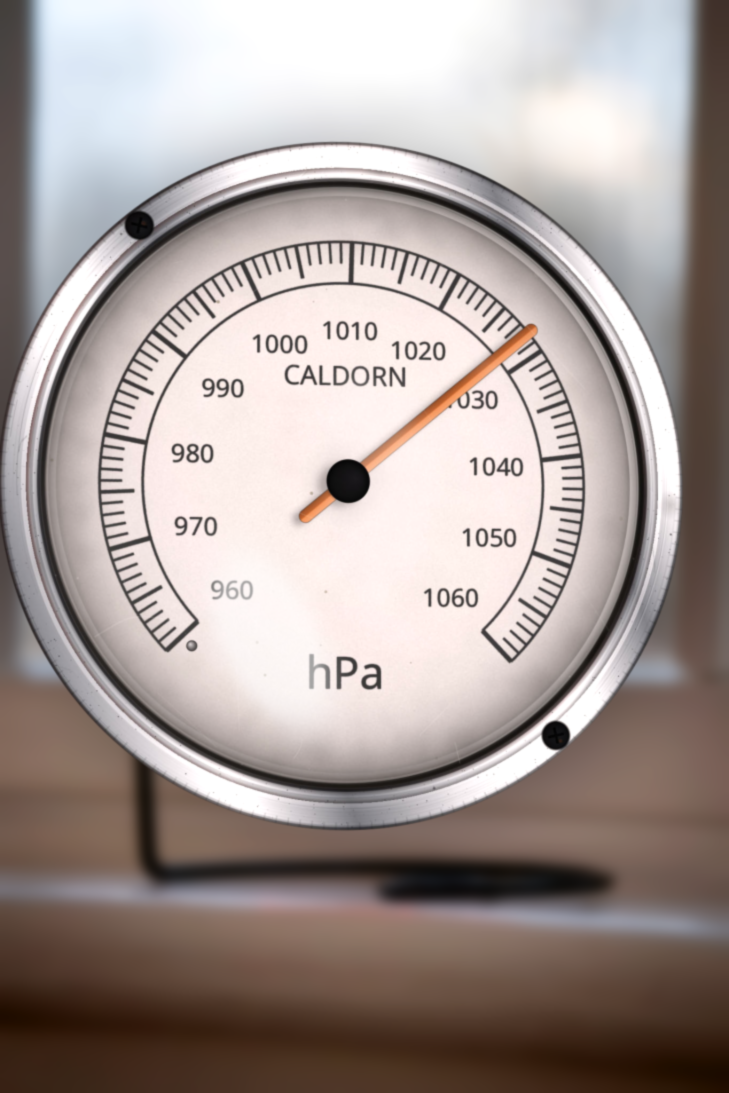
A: hPa 1028
